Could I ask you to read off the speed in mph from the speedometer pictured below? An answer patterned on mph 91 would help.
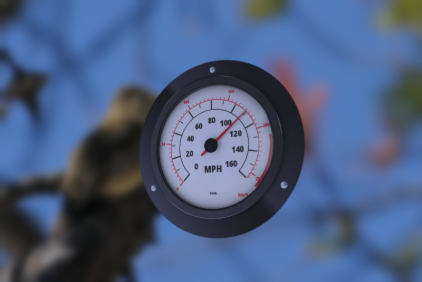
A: mph 110
